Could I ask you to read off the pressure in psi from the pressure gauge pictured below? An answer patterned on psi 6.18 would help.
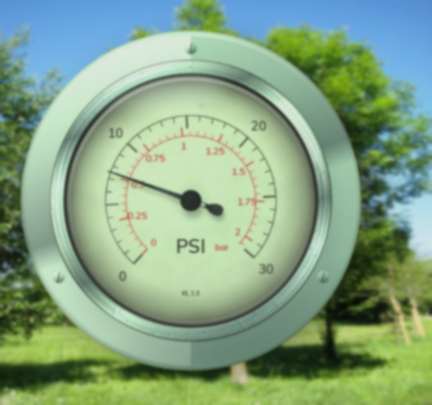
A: psi 7.5
